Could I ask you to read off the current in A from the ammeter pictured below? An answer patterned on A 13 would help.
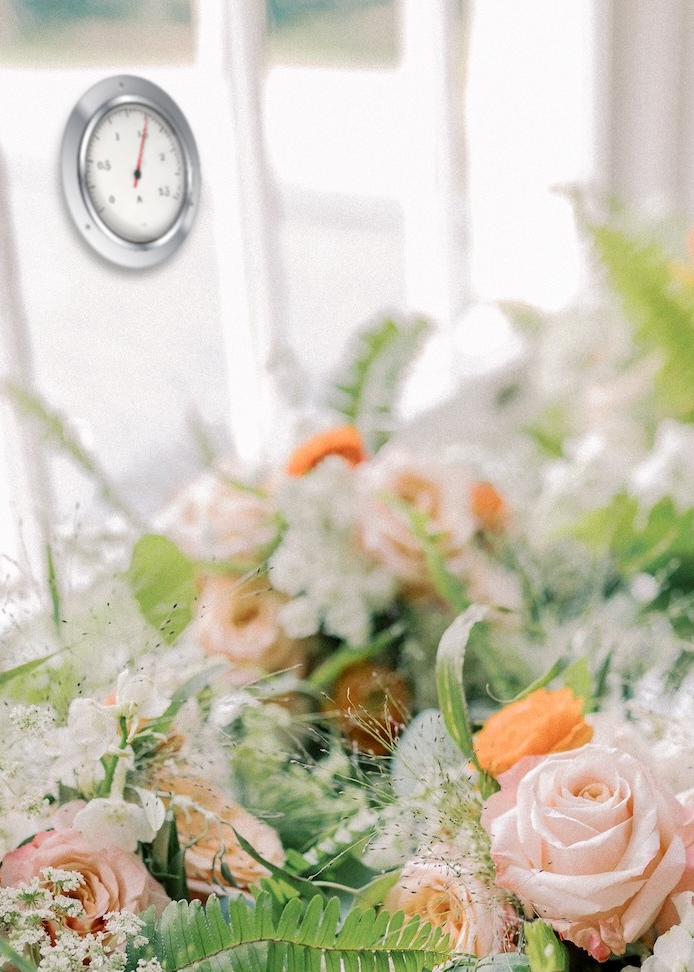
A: A 1.5
